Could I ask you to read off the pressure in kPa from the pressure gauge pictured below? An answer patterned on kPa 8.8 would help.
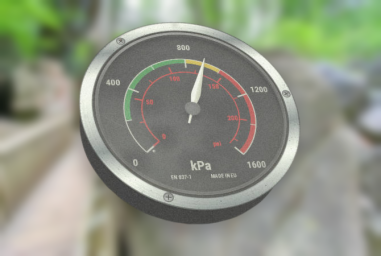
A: kPa 900
